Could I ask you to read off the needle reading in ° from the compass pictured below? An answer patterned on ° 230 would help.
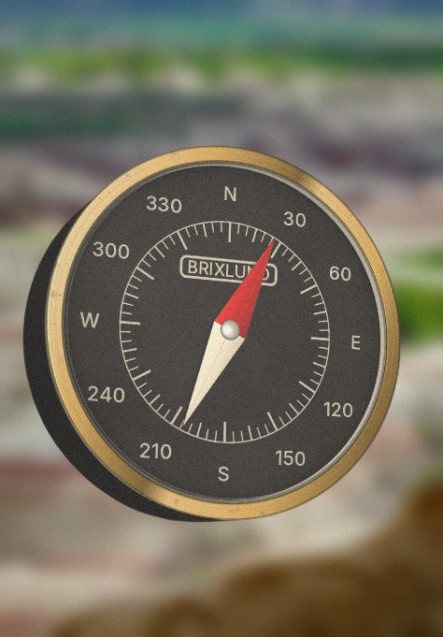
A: ° 25
